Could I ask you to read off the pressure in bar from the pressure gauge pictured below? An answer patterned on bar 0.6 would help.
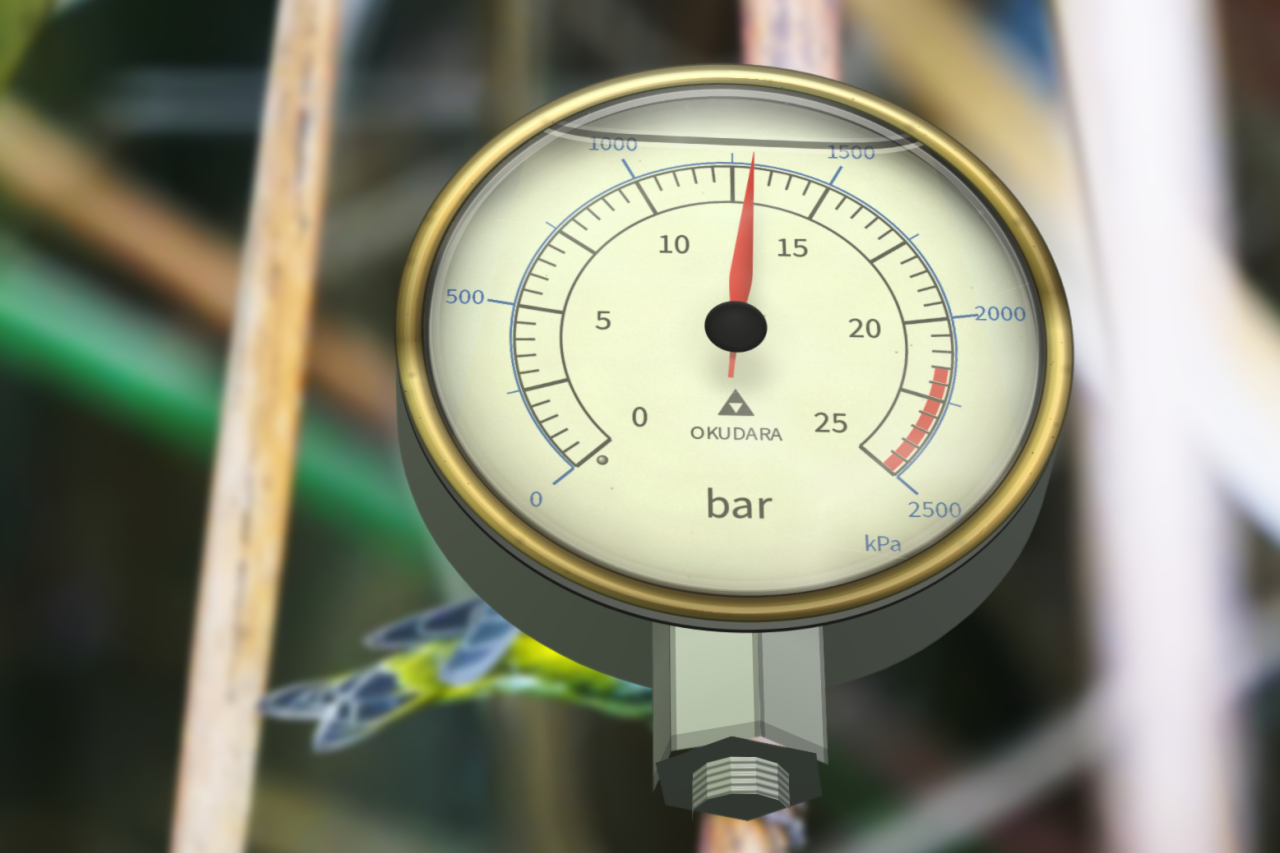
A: bar 13
